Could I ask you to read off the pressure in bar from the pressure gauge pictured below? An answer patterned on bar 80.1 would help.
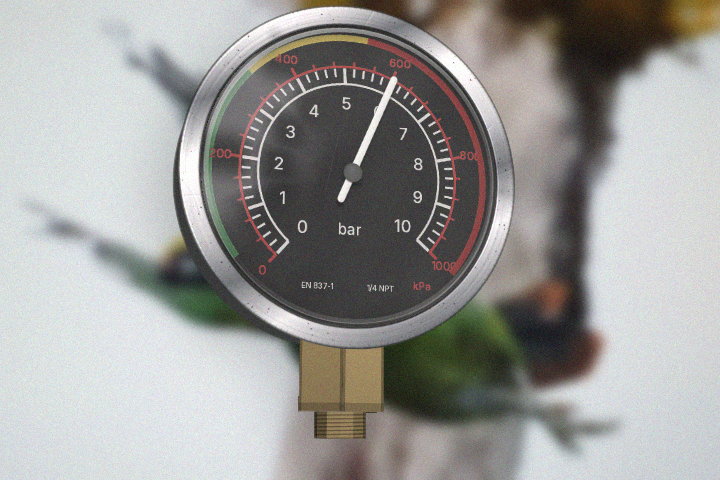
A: bar 6
